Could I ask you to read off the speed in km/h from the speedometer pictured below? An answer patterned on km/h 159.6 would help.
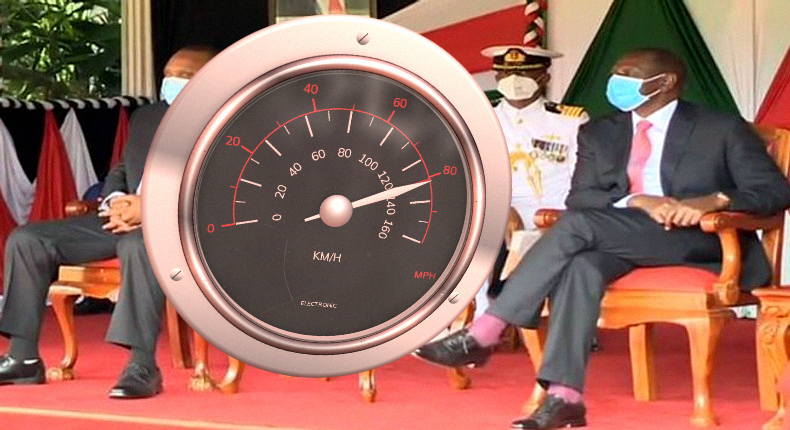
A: km/h 130
